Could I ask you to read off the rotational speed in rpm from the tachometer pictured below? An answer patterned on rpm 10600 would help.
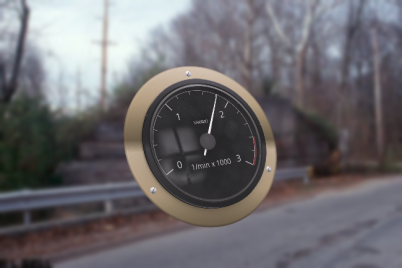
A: rpm 1800
